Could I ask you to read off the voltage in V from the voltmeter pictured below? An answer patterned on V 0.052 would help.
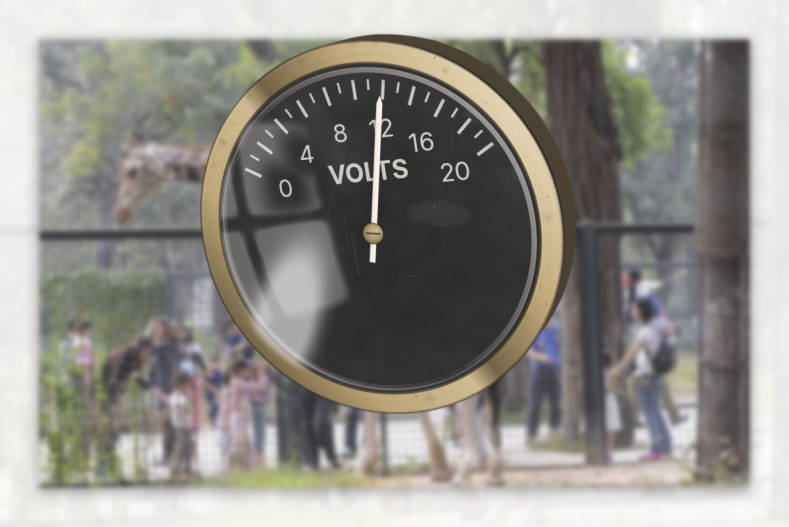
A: V 12
